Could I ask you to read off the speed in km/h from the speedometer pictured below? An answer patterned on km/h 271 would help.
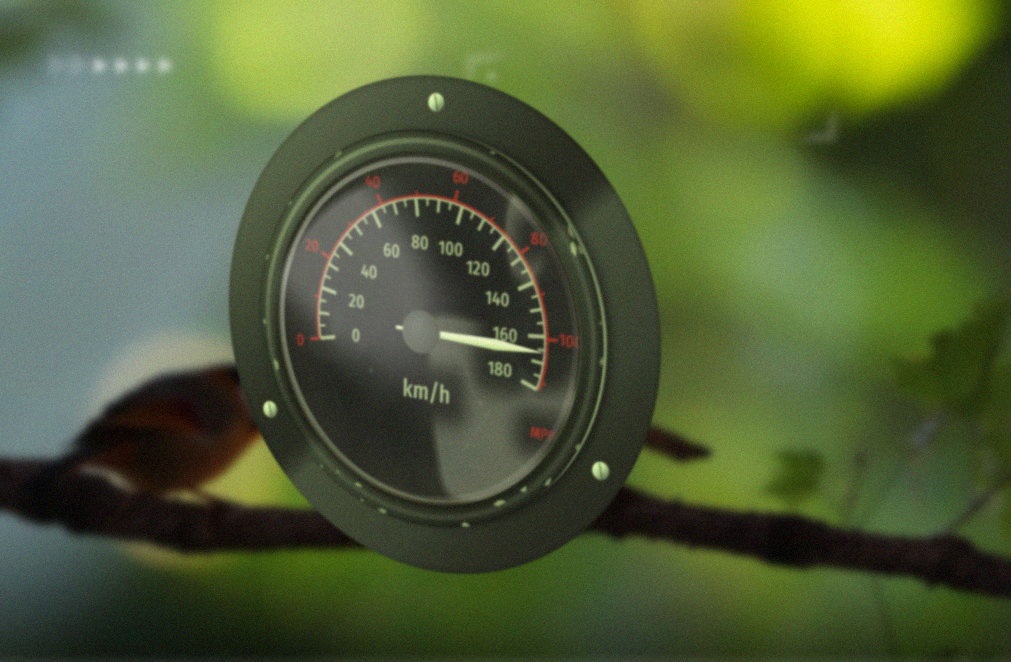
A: km/h 165
